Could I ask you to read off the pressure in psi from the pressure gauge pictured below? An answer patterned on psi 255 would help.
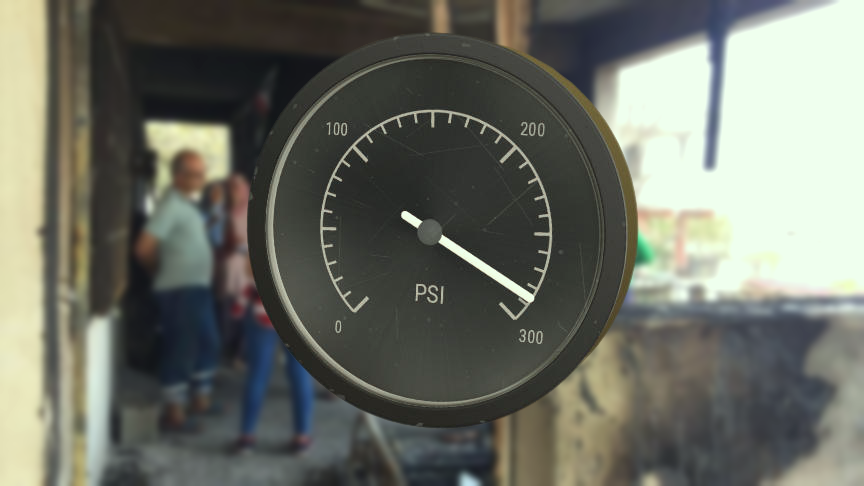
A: psi 285
